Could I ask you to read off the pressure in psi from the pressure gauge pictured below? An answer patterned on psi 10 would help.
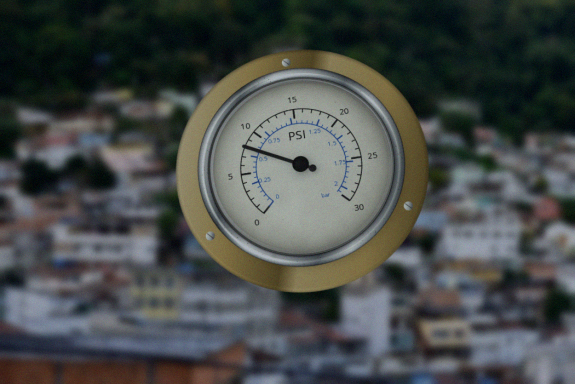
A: psi 8
